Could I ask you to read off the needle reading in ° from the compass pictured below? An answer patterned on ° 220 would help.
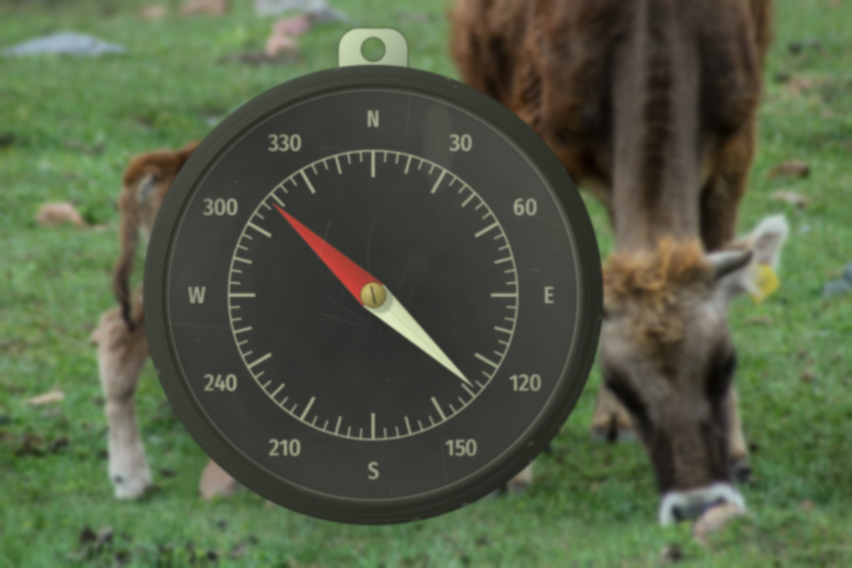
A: ° 312.5
